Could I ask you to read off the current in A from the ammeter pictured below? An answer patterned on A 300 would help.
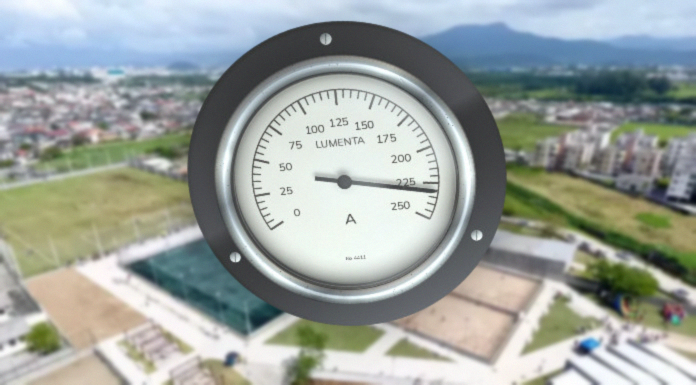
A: A 230
